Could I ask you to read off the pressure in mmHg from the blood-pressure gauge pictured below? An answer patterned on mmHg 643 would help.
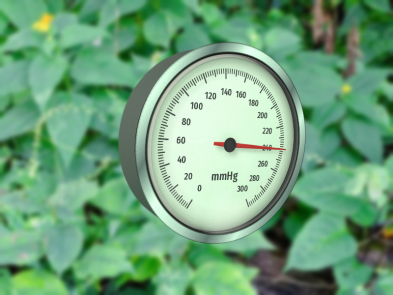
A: mmHg 240
